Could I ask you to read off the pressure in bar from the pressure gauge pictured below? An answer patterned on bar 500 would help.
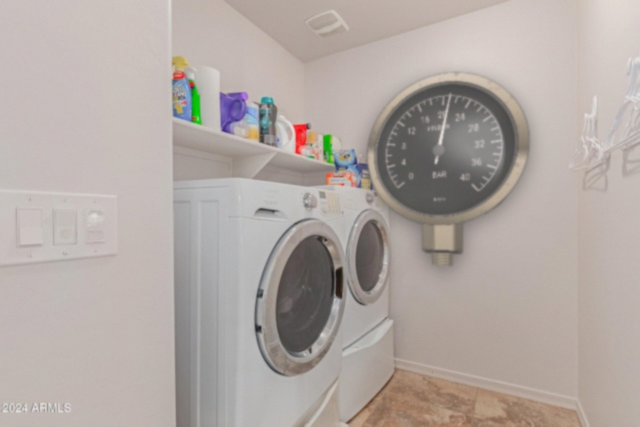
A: bar 21
